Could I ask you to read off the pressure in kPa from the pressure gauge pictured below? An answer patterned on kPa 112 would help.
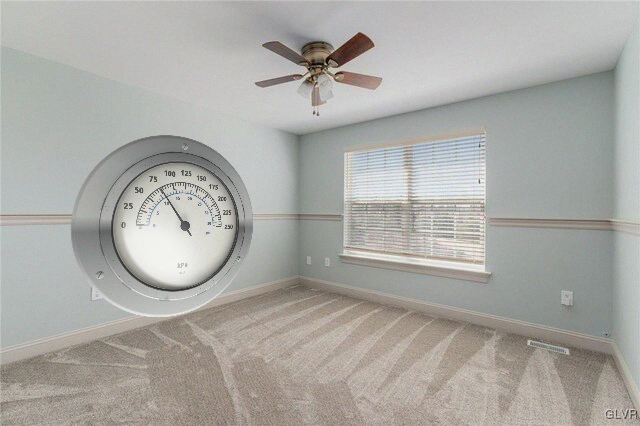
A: kPa 75
